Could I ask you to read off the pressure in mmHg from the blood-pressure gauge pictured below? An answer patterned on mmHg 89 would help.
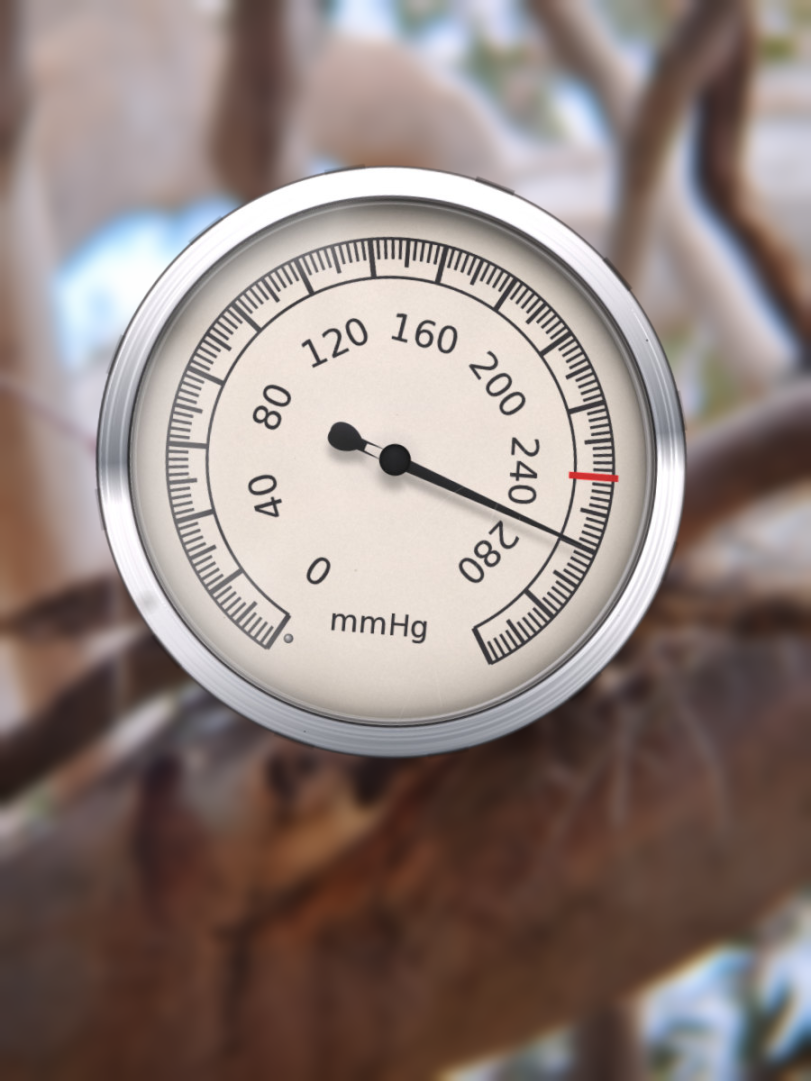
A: mmHg 260
